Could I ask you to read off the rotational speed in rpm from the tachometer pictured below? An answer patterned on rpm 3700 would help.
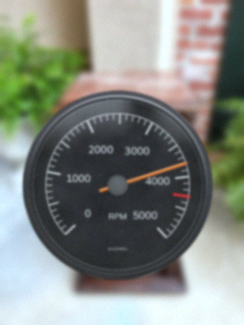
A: rpm 3800
